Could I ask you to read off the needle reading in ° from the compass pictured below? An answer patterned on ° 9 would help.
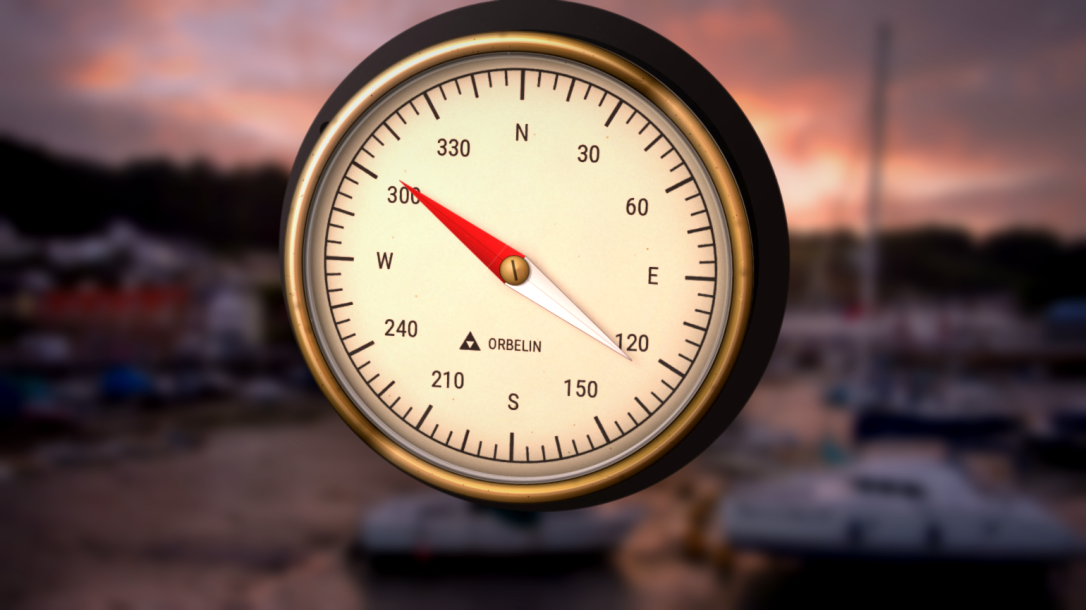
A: ° 305
